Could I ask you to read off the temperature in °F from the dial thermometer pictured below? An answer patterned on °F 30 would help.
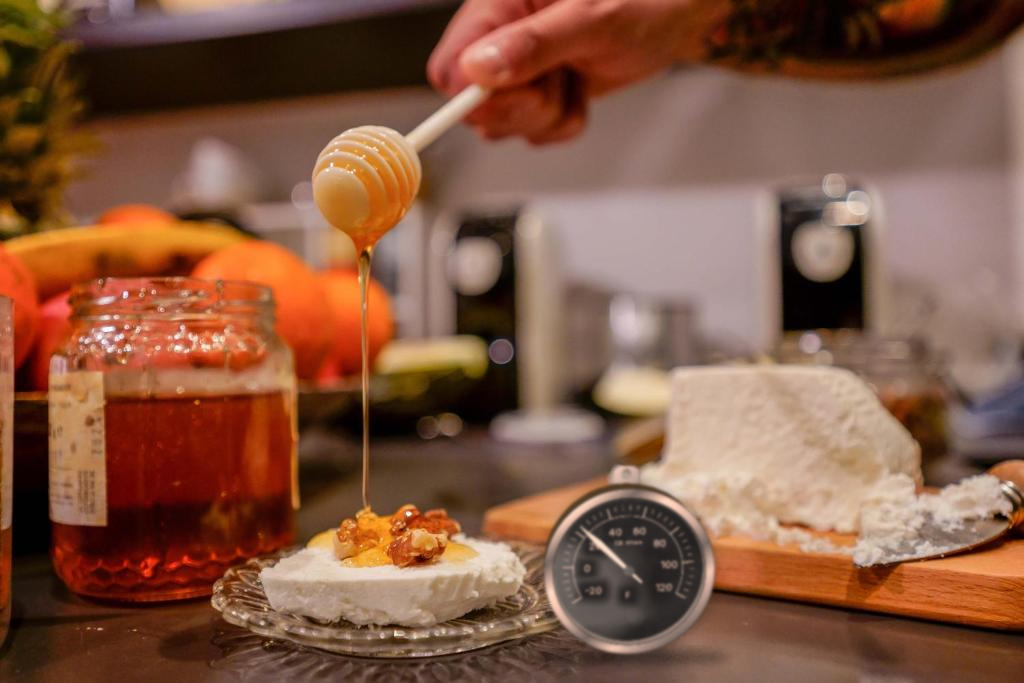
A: °F 24
